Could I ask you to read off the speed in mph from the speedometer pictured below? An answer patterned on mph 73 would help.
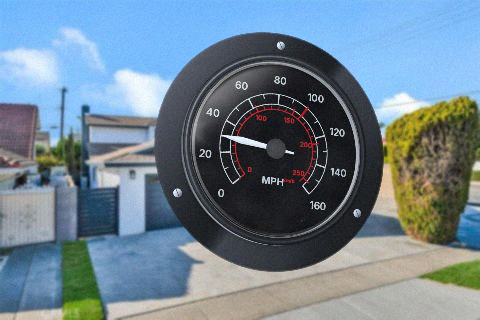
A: mph 30
